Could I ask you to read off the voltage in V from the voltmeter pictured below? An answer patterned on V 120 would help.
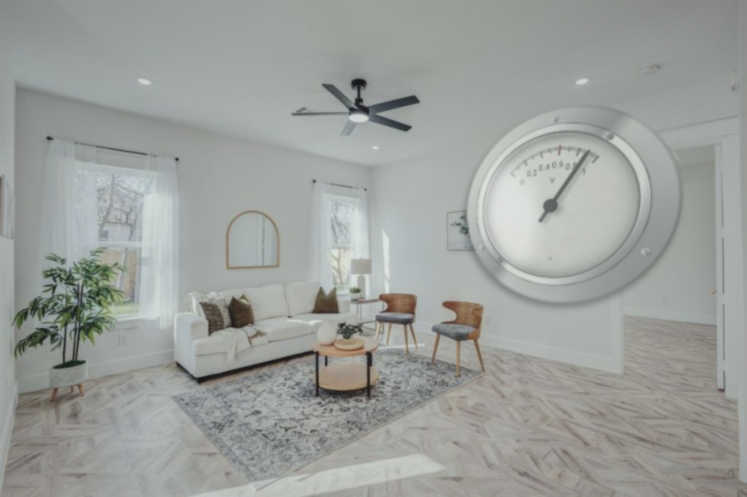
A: V 0.9
